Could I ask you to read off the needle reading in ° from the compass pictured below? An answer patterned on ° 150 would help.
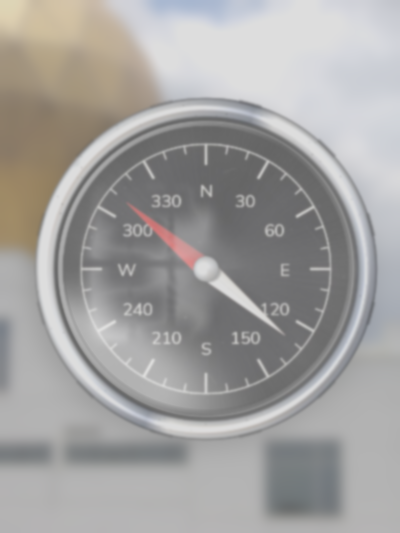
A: ° 310
